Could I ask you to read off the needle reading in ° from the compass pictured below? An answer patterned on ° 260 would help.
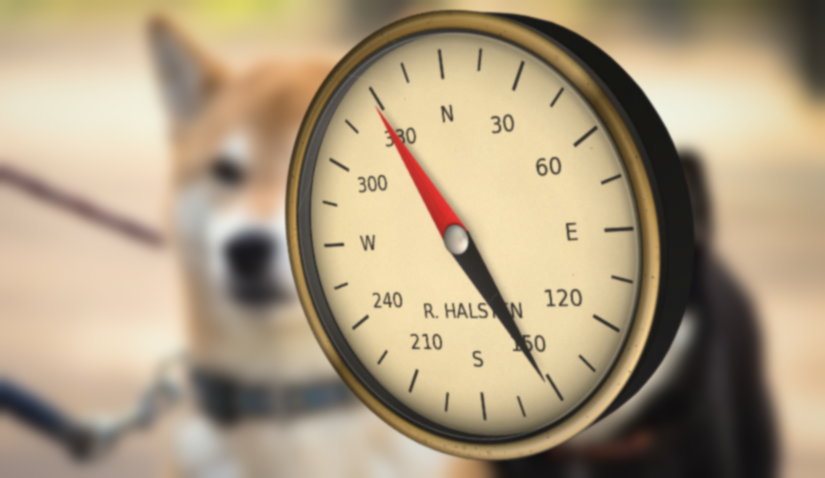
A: ° 330
